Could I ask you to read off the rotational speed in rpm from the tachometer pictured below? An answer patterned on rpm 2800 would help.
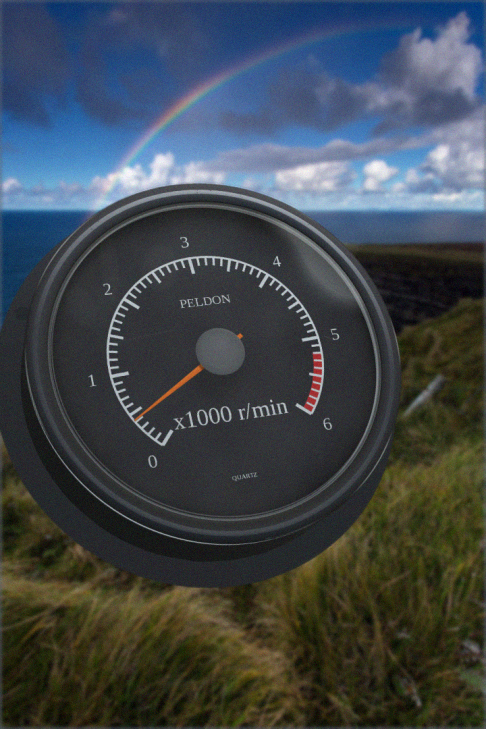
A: rpm 400
